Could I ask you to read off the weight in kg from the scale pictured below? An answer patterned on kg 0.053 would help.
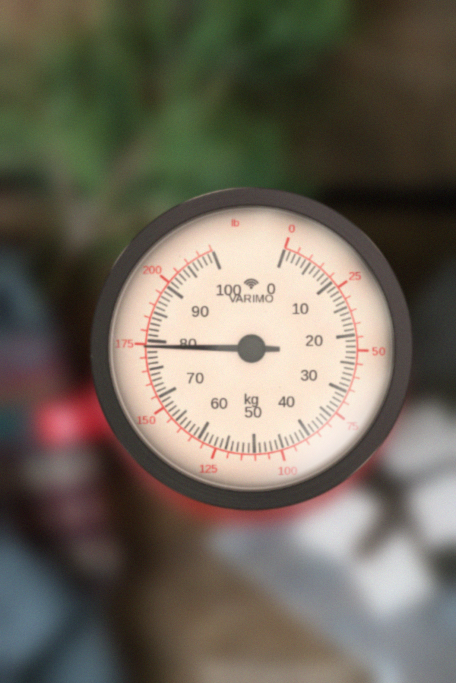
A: kg 79
